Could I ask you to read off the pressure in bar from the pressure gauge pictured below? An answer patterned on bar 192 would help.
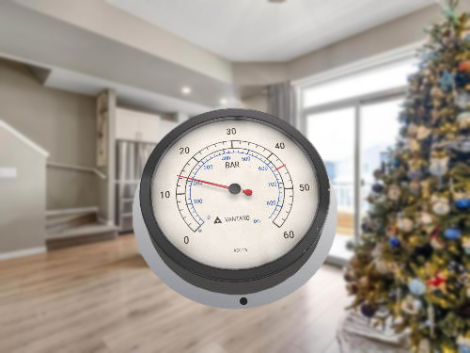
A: bar 14
